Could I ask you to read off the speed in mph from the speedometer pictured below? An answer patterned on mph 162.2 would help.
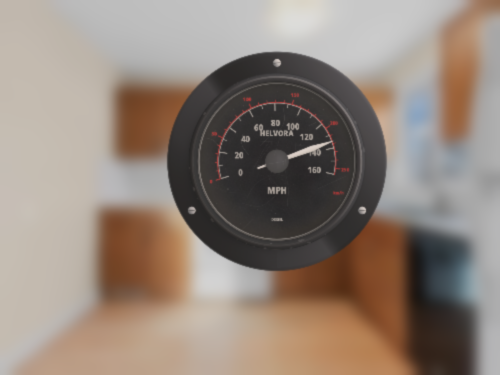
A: mph 135
